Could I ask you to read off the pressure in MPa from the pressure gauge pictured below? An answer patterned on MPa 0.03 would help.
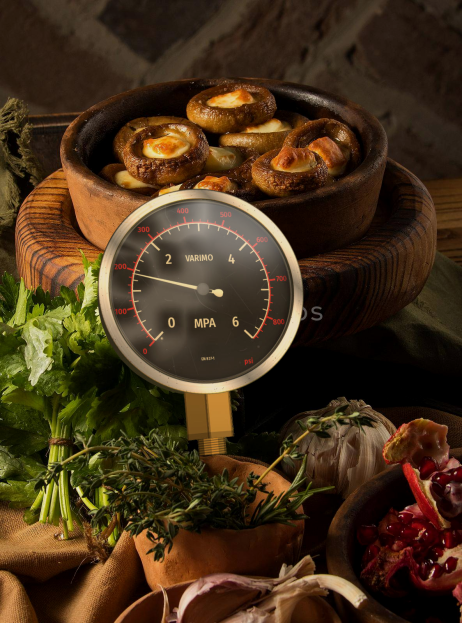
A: MPa 1.3
